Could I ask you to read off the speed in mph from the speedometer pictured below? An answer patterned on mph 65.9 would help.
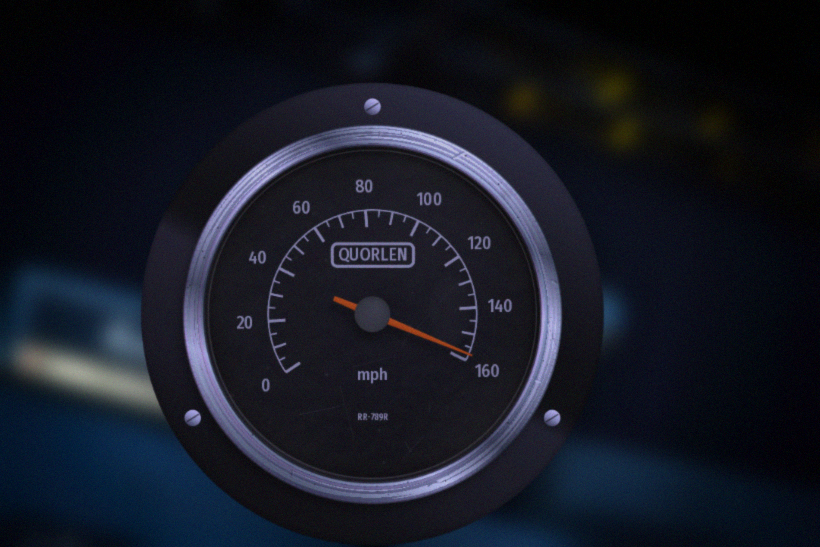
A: mph 157.5
